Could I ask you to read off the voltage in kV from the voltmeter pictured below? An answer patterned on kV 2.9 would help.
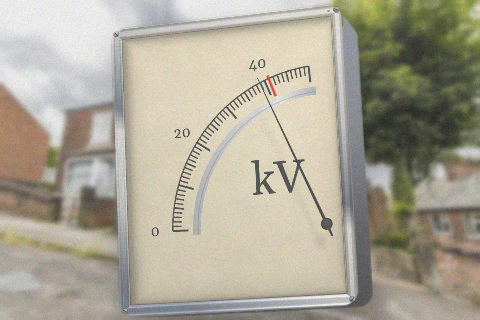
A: kV 39
